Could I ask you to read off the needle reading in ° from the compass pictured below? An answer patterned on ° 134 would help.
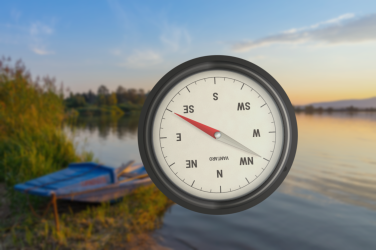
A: ° 120
